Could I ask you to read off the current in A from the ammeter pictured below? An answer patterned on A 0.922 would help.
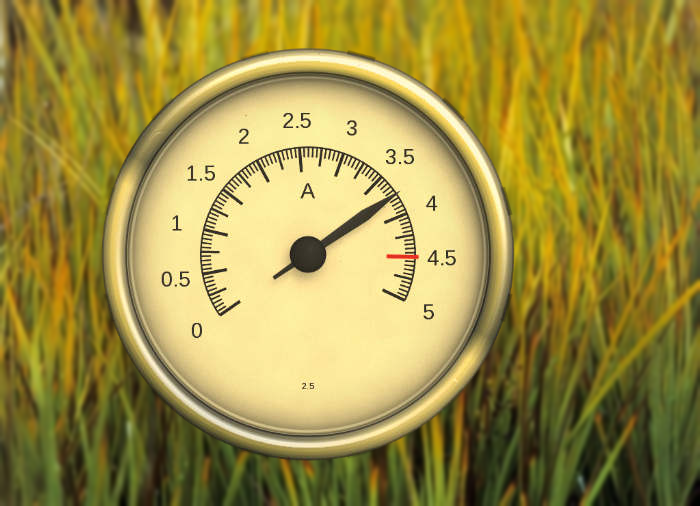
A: A 3.75
